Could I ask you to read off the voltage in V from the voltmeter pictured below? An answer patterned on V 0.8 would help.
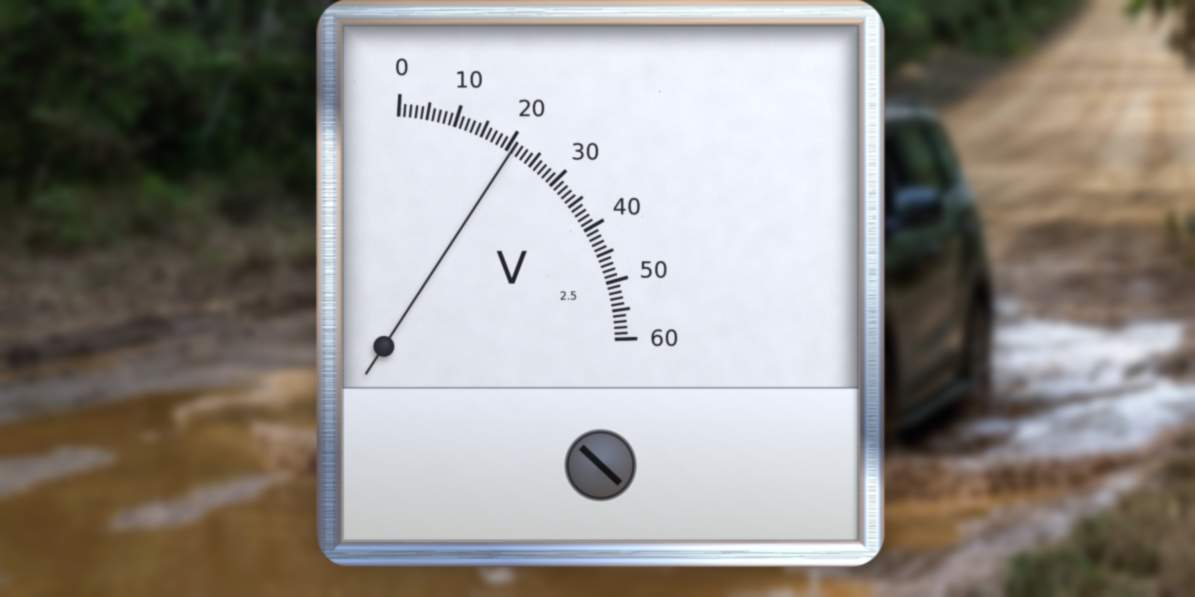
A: V 21
